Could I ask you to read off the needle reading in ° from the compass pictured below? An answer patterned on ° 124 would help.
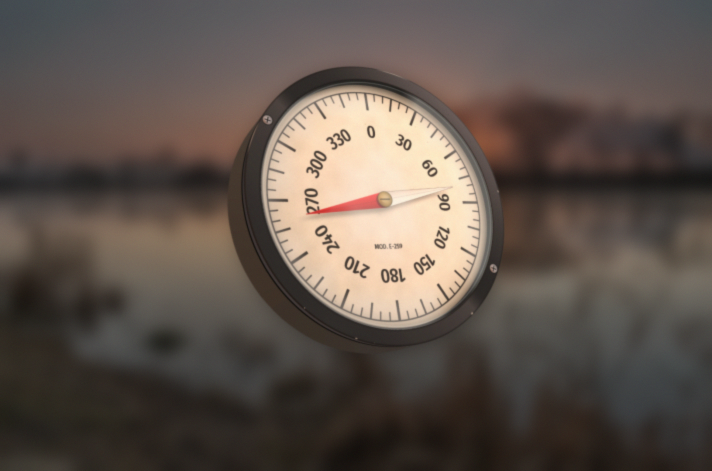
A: ° 260
